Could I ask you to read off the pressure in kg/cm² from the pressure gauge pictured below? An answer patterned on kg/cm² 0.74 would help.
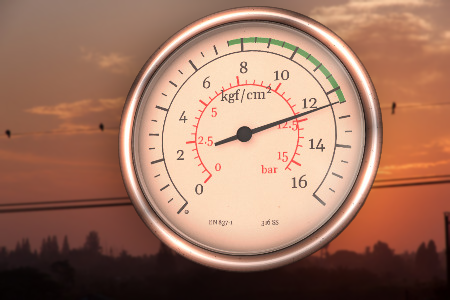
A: kg/cm² 12.5
